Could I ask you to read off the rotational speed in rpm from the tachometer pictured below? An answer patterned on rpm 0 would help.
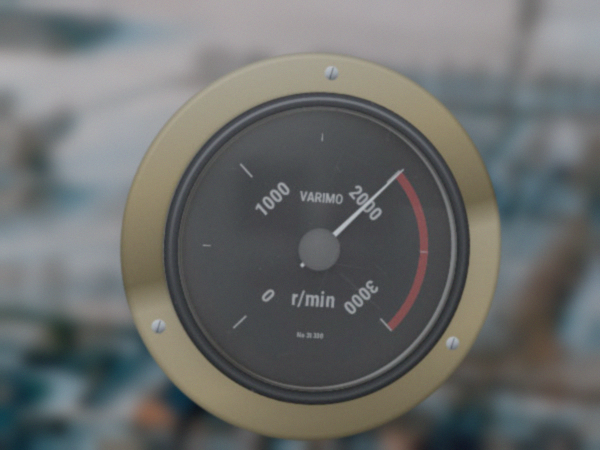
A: rpm 2000
